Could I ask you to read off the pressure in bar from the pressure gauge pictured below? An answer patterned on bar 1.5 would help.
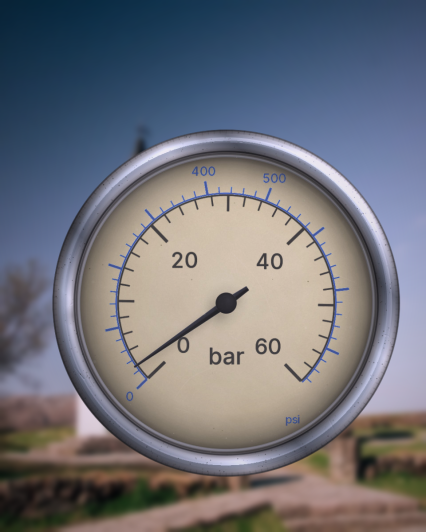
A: bar 2
